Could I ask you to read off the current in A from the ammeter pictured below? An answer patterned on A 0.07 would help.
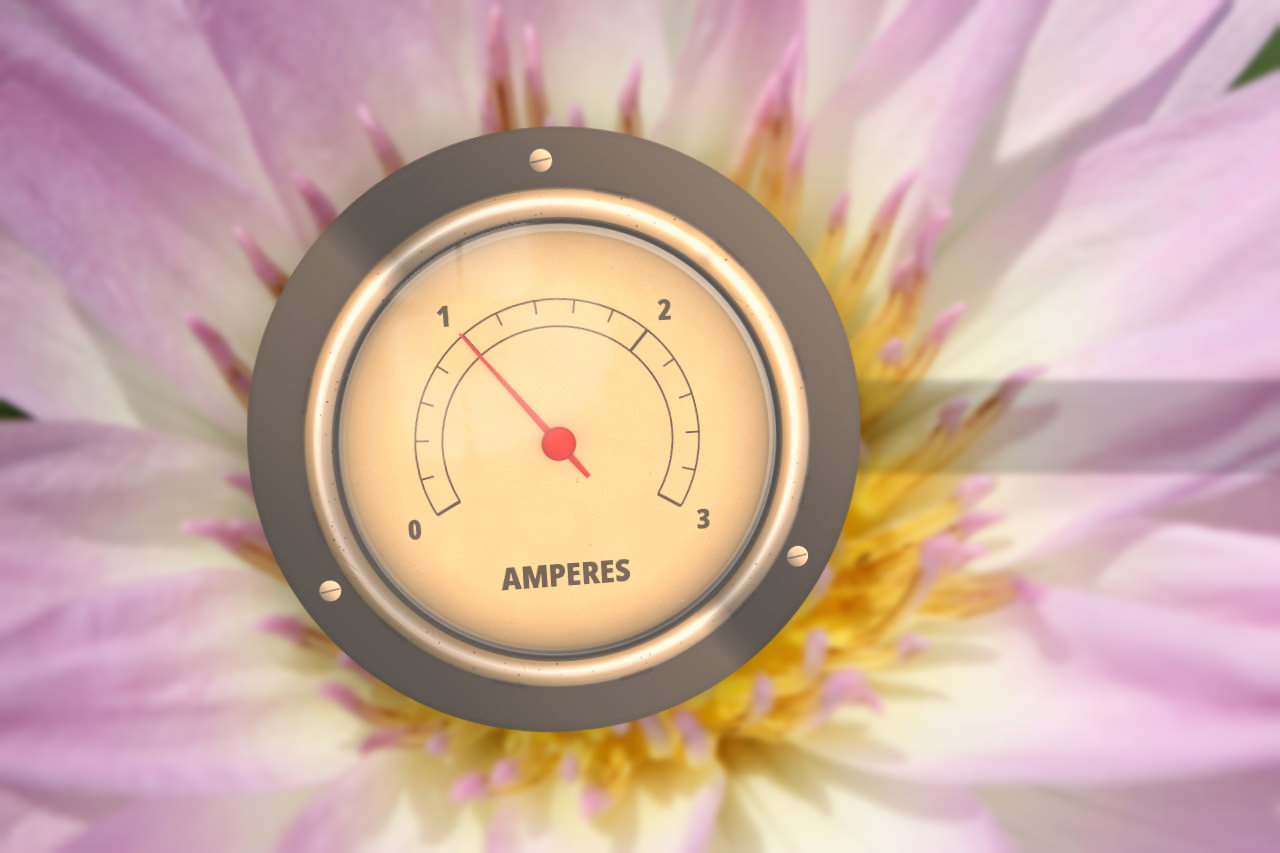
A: A 1
